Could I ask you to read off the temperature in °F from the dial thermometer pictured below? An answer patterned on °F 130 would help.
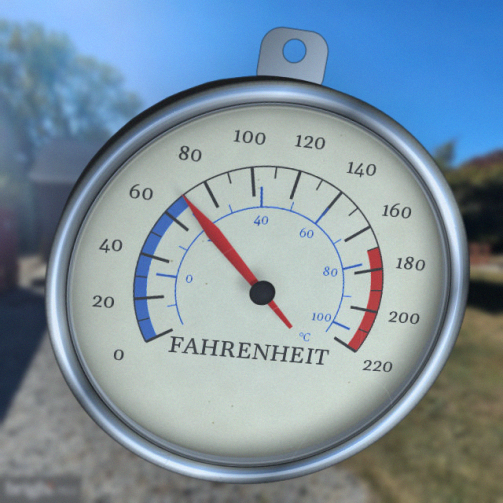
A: °F 70
